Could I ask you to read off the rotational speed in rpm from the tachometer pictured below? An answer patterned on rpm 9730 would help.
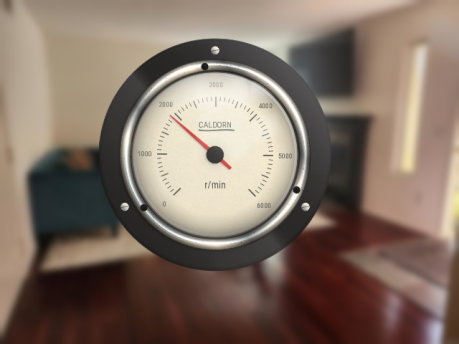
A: rpm 1900
